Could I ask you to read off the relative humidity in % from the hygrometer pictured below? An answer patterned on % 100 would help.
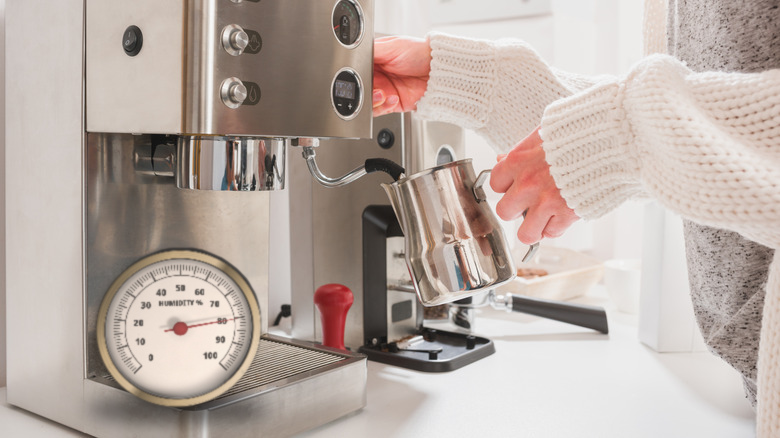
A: % 80
